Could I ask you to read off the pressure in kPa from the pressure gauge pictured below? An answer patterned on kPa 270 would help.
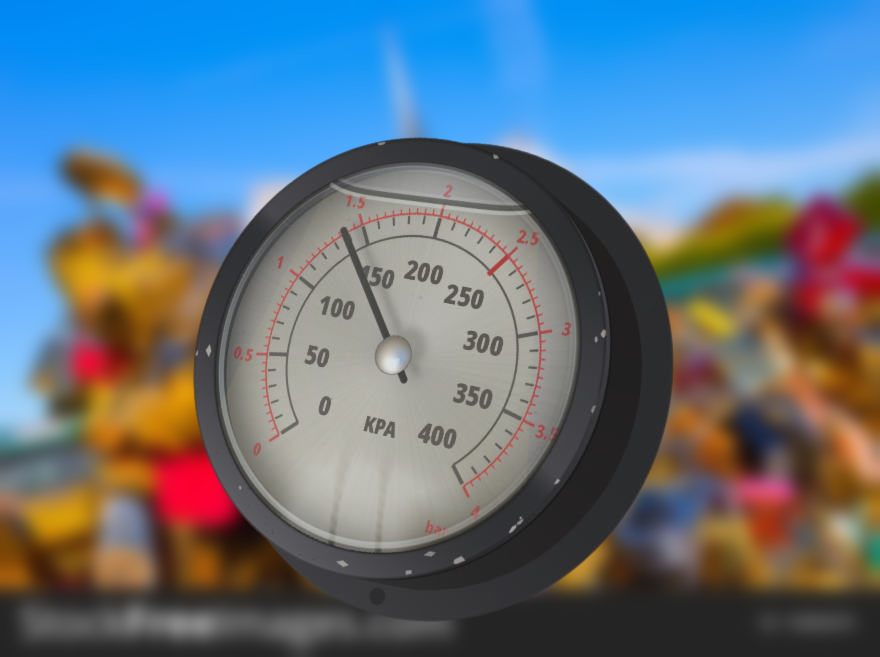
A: kPa 140
